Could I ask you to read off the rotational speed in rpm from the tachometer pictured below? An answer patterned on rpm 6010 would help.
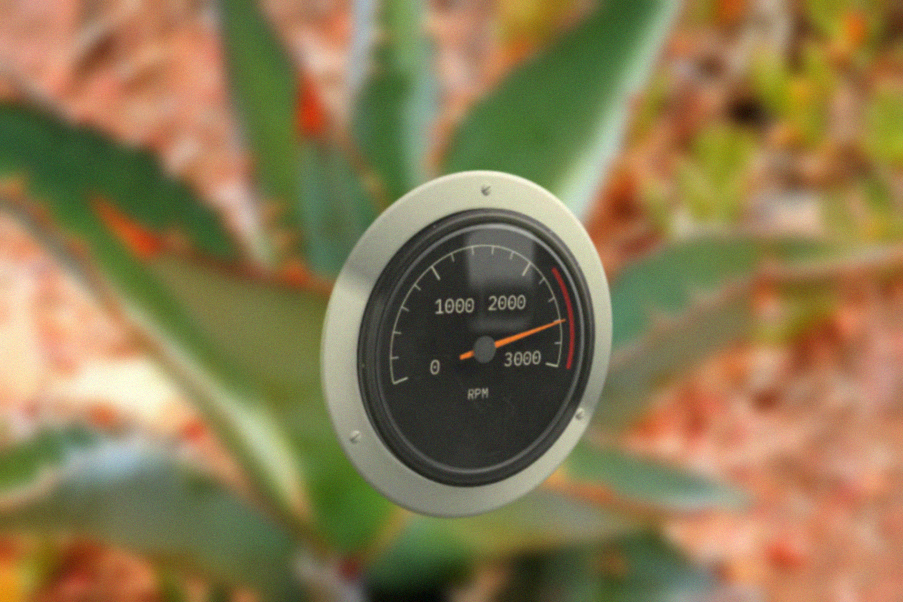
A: rpm 2600
